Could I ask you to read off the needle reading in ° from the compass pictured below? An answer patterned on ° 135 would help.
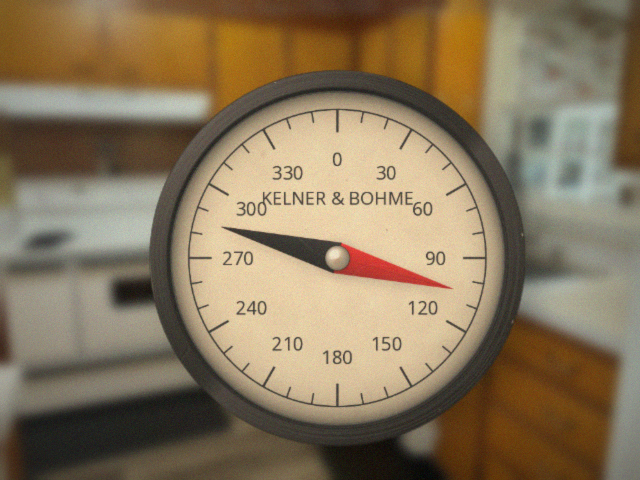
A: ° 105
